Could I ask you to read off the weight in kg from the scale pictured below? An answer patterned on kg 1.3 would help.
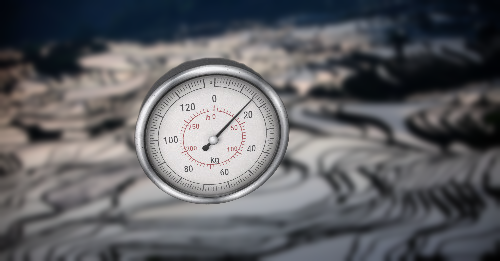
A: kg 15
